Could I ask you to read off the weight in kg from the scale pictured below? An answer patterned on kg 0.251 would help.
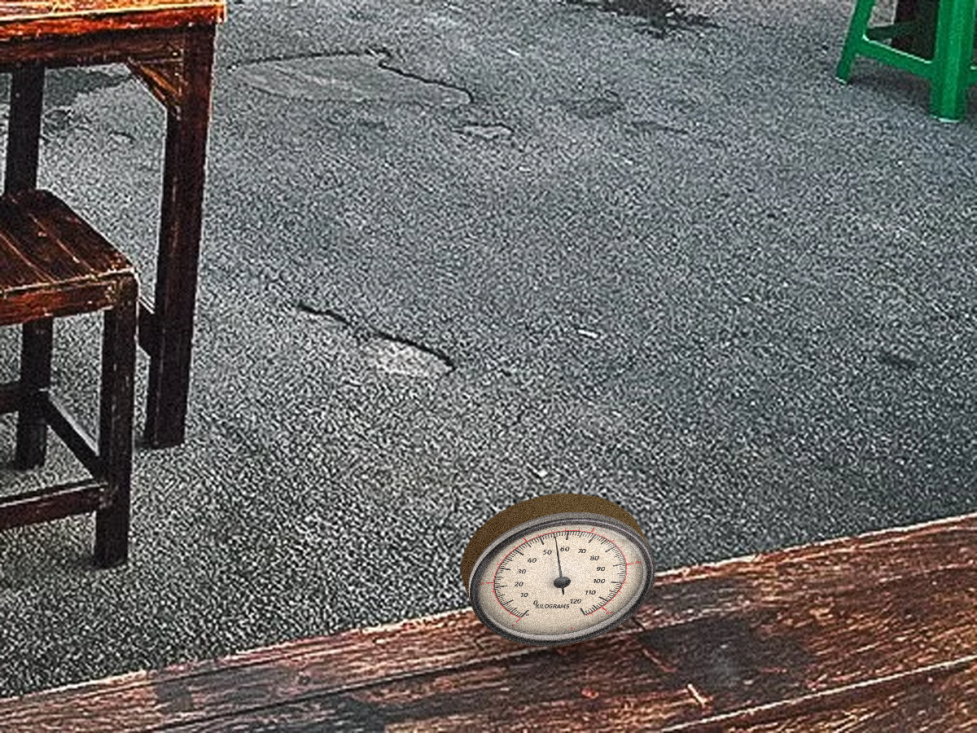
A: kg 55
